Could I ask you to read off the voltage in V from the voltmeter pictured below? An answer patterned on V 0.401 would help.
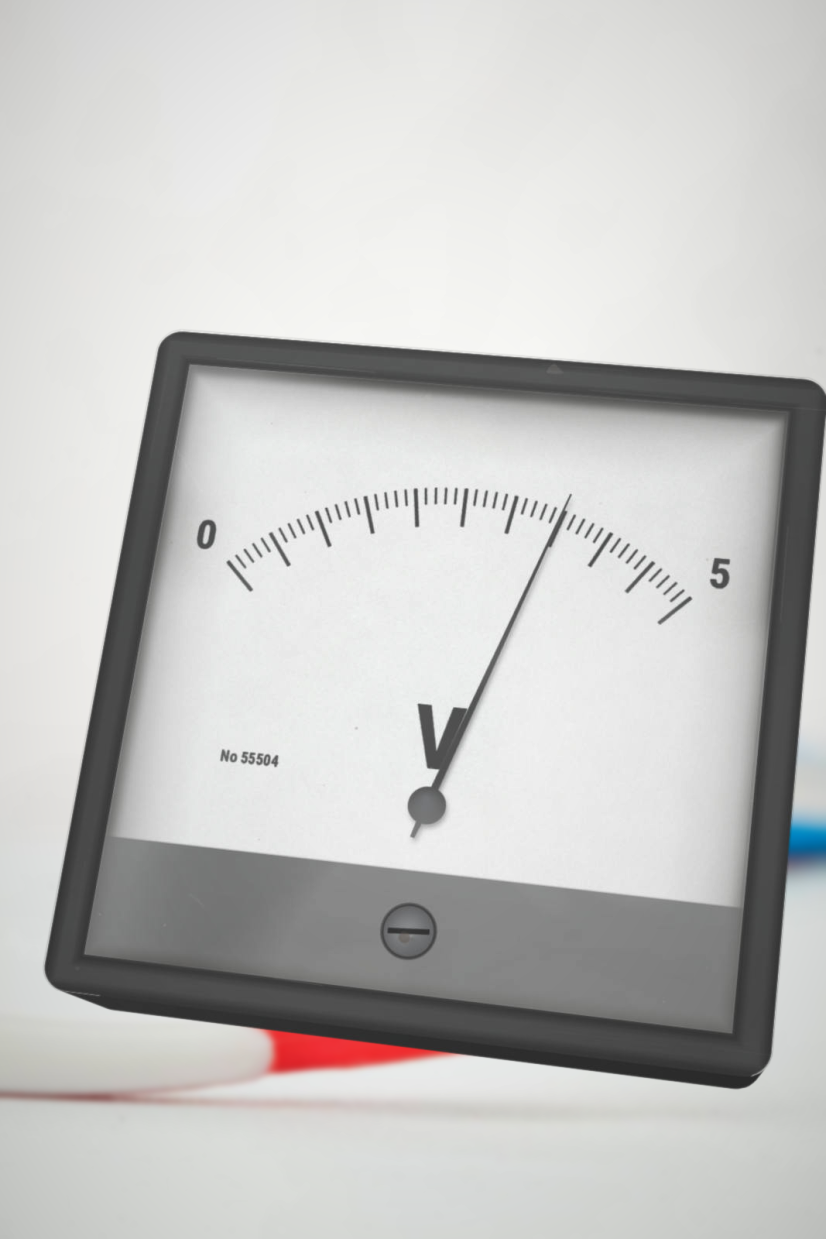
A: V 3.5
